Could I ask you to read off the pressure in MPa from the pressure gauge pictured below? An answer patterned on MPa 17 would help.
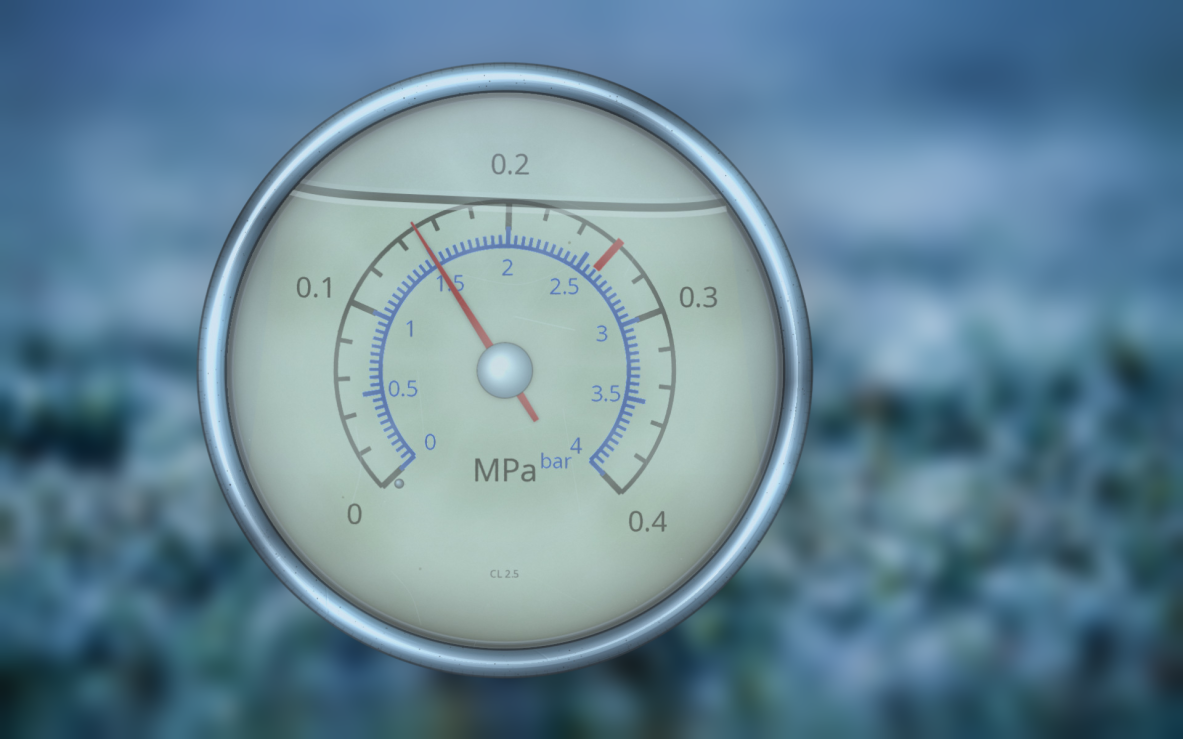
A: MPa 0.15
